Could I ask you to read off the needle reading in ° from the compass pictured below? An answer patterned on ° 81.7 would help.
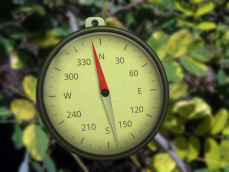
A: ° 350
